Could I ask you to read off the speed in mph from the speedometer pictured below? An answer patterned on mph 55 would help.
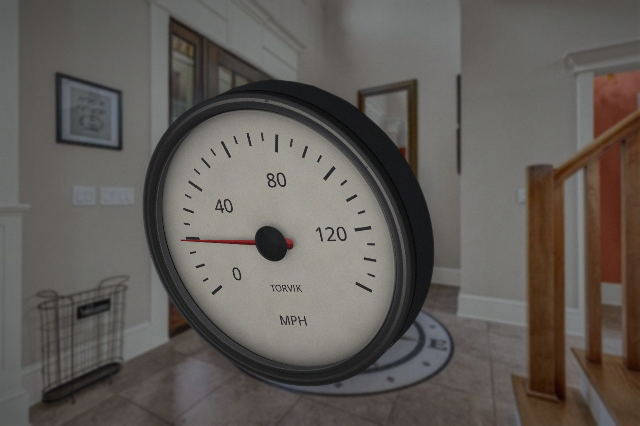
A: mph 20
